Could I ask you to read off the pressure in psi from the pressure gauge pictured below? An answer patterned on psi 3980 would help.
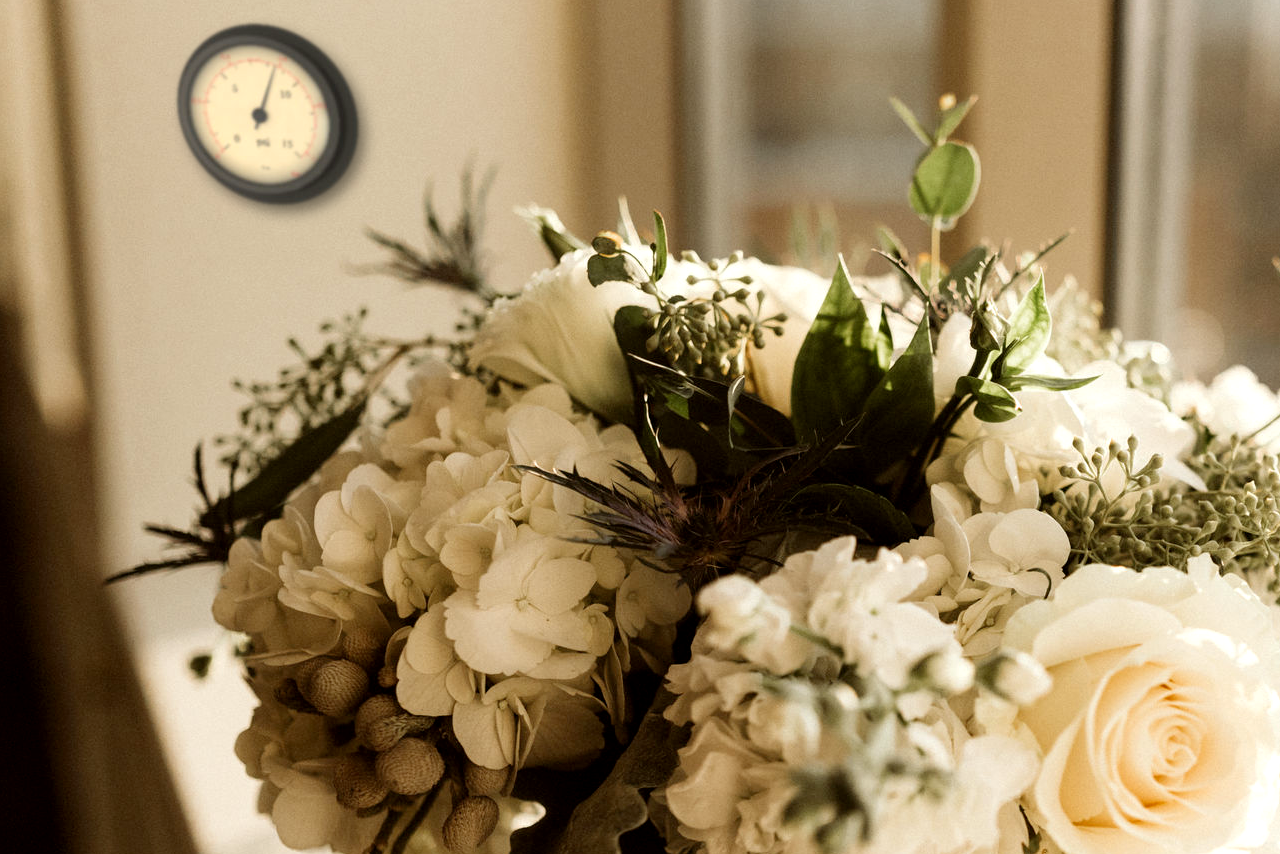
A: psi 8.5
